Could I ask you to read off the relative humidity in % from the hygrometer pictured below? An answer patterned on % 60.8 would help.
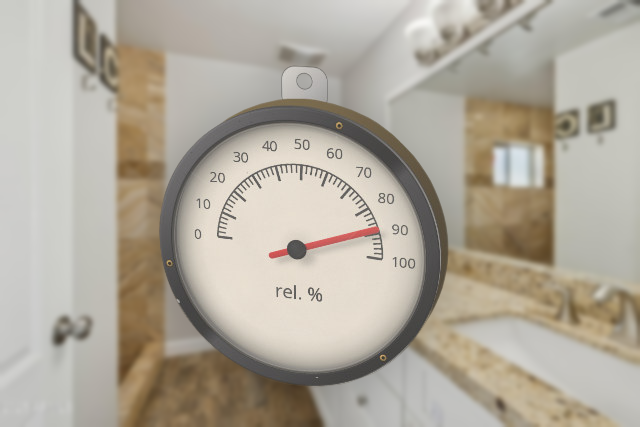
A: % 88
